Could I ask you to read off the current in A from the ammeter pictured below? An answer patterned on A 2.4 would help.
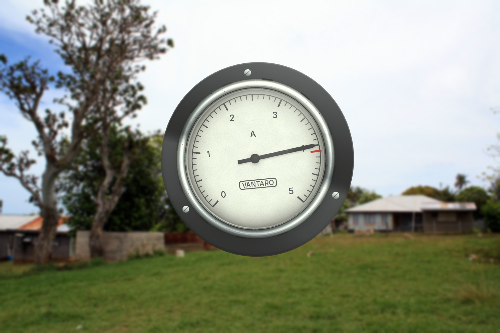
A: A 4
